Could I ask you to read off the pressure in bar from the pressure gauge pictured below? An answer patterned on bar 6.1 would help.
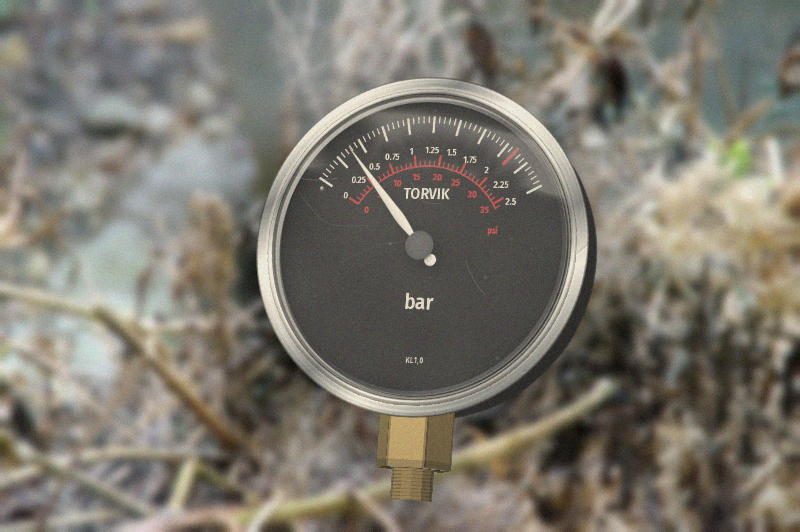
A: bar 0.4
